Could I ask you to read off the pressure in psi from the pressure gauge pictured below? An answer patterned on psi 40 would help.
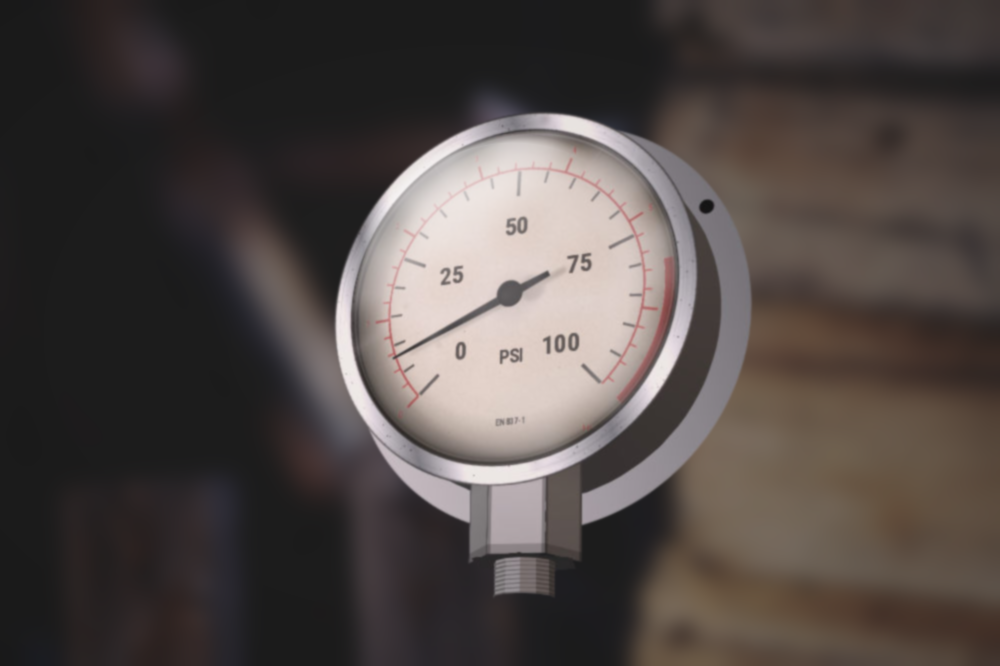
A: psi 7.5
